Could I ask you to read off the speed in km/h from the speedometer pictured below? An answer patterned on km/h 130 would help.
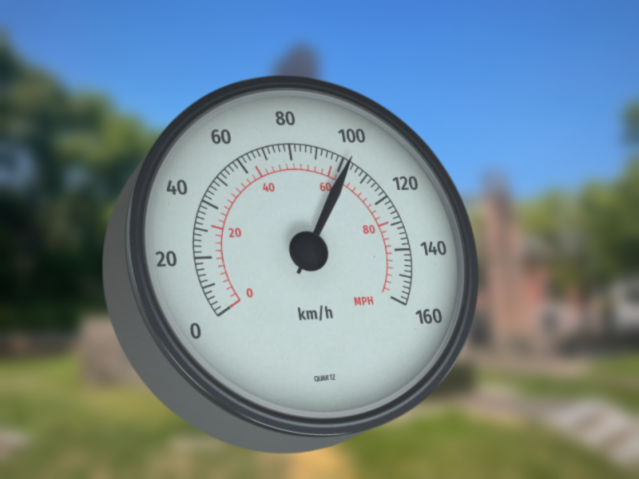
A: km/h 102
